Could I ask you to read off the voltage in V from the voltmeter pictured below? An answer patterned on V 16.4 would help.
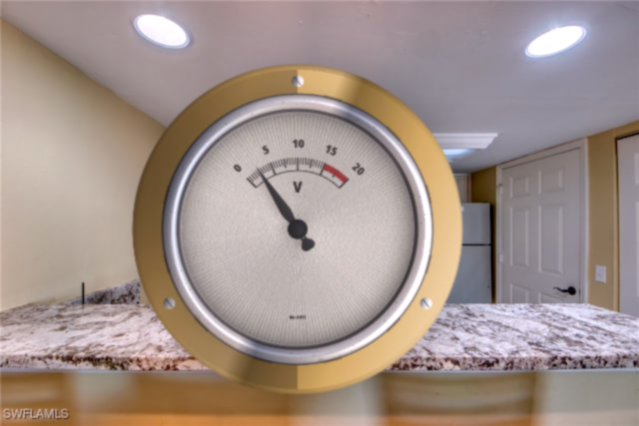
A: V 2.5
